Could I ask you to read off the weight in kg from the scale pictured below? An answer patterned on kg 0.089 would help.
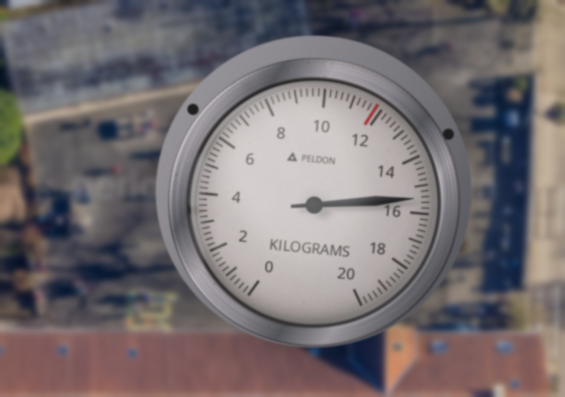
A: kg 15.4
